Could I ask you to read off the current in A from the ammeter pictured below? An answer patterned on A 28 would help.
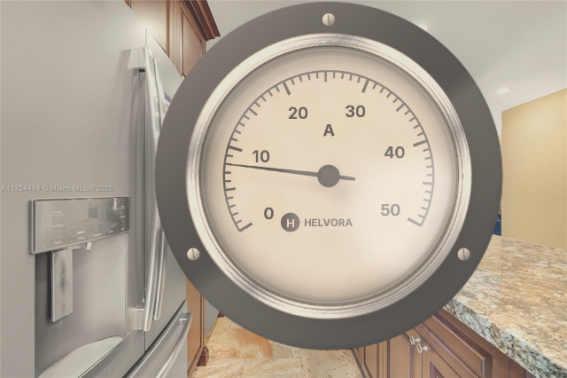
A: A 8
